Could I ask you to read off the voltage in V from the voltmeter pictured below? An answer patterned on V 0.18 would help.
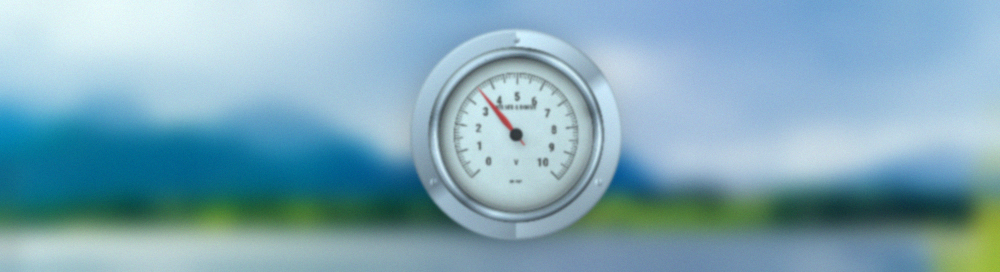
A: V 3.5
